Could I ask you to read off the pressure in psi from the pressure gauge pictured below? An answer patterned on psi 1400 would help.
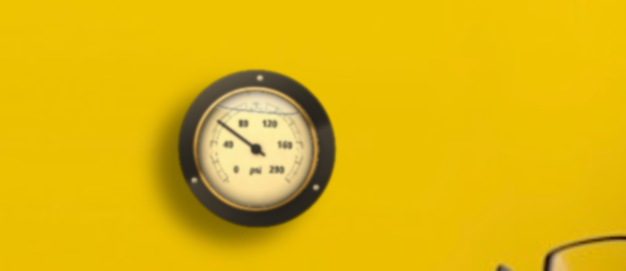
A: psi 60
